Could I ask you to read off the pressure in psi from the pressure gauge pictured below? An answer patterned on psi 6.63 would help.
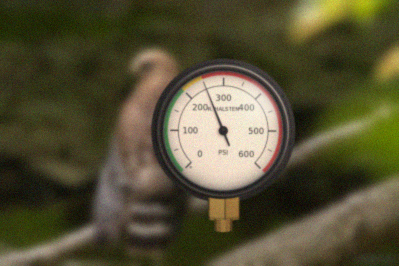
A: psi 250
